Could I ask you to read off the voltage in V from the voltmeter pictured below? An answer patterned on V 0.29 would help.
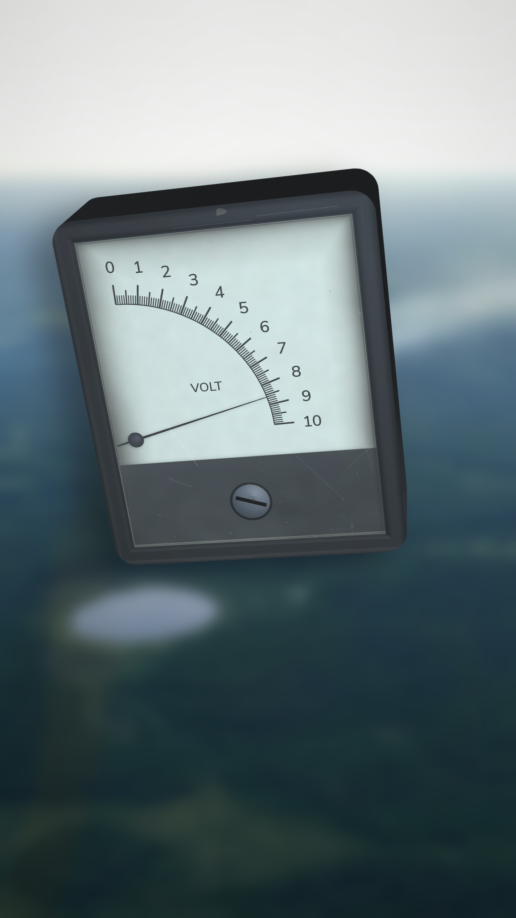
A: V 8.5
